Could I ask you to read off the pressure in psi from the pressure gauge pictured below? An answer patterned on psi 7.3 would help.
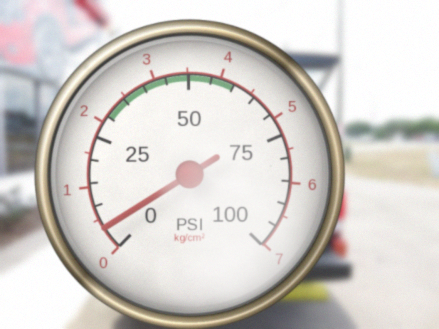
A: psi 5
